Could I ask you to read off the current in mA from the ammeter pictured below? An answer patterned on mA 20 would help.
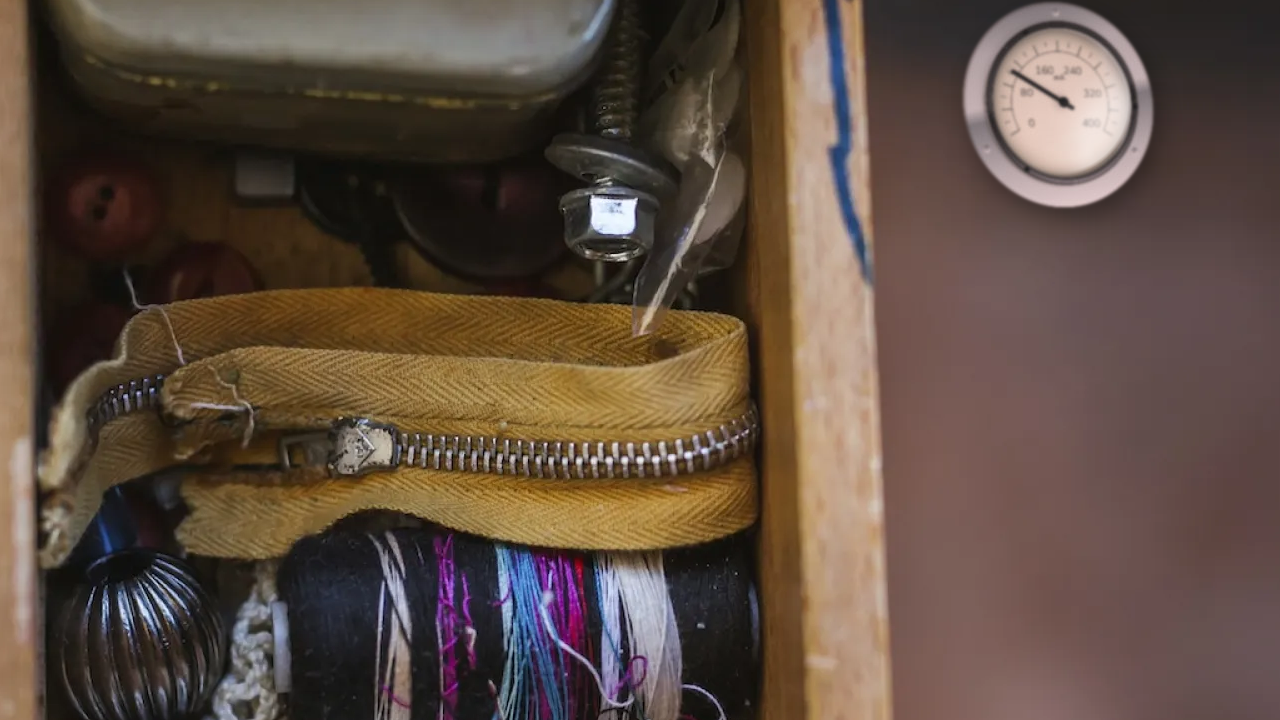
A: mA 100
